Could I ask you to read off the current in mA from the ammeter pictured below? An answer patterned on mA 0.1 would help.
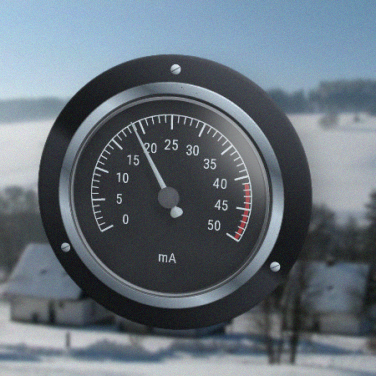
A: mA 19
